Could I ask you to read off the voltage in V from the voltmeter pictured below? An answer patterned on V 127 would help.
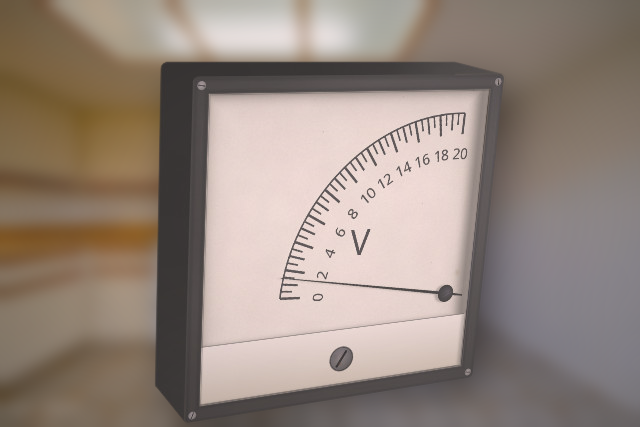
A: V 1.5
